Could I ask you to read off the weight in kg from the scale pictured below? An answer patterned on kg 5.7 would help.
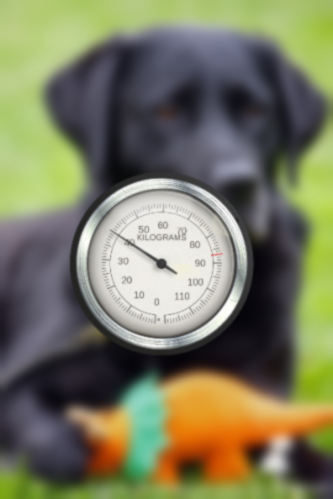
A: kg 40
